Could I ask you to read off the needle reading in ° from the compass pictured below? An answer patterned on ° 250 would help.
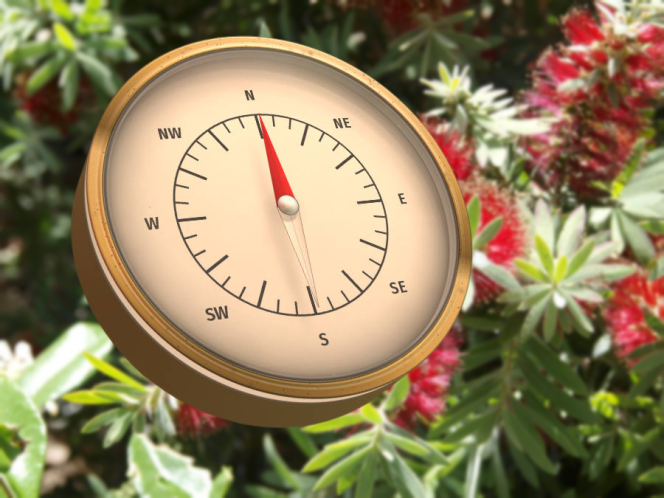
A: ° 0
